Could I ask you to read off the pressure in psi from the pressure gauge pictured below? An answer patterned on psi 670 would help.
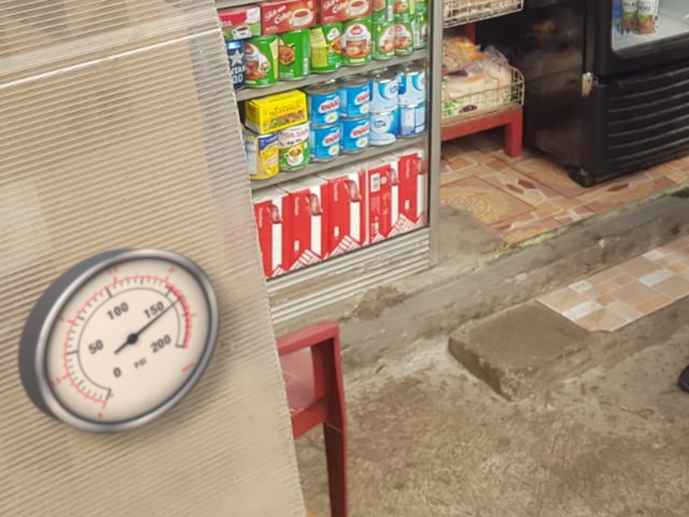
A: psi 160
